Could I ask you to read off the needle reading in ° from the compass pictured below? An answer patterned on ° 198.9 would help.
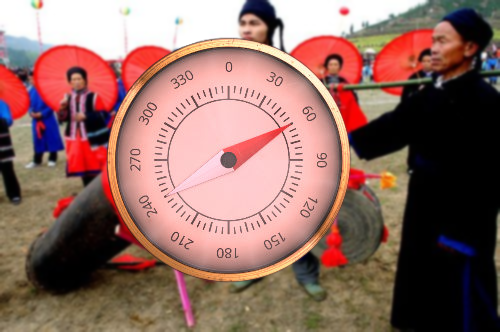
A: ° 60
